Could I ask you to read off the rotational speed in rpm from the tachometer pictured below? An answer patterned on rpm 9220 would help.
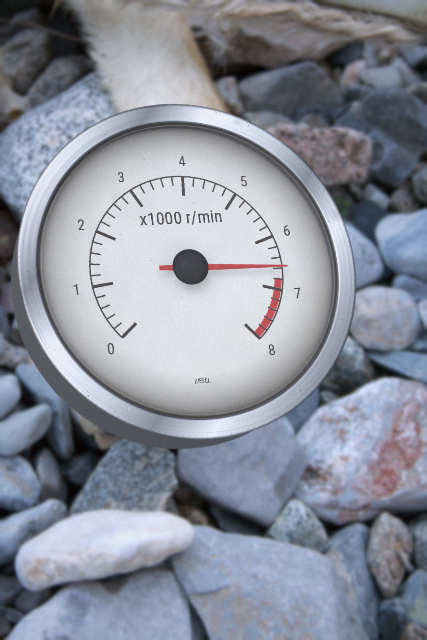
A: rpm 6600
